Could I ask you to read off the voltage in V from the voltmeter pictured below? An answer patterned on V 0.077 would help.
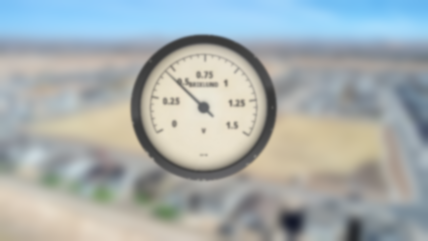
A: V 0.45
